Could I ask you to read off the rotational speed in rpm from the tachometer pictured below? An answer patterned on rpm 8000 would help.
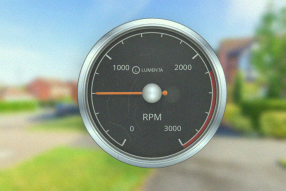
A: rpm 600
